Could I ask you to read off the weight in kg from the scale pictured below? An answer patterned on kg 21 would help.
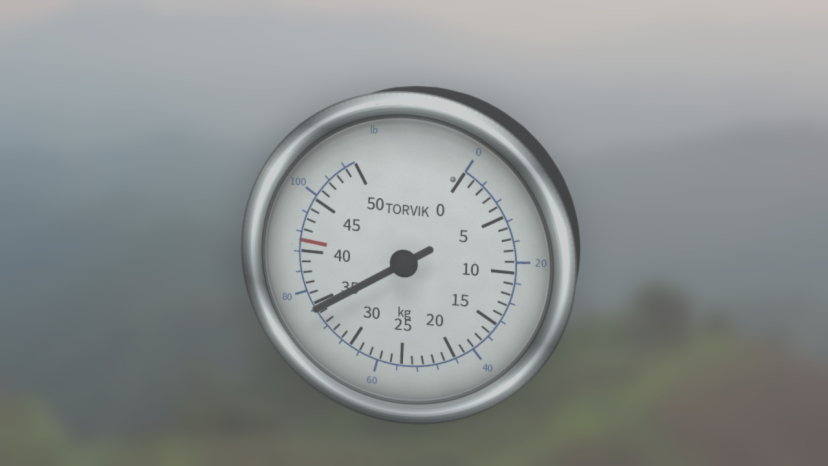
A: kg 34.5
